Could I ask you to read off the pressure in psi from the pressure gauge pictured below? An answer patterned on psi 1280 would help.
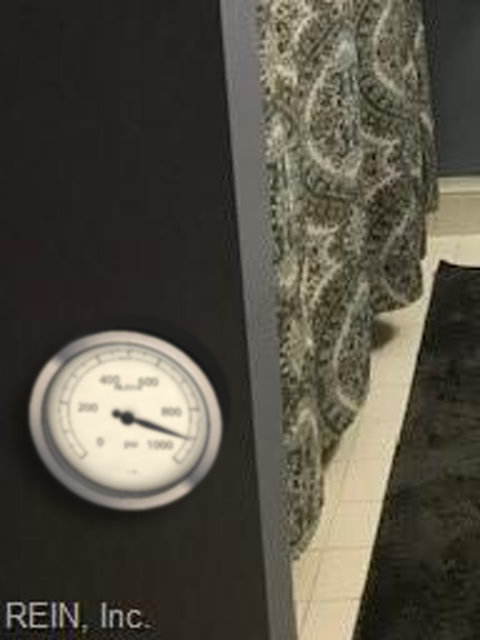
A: psi 900
